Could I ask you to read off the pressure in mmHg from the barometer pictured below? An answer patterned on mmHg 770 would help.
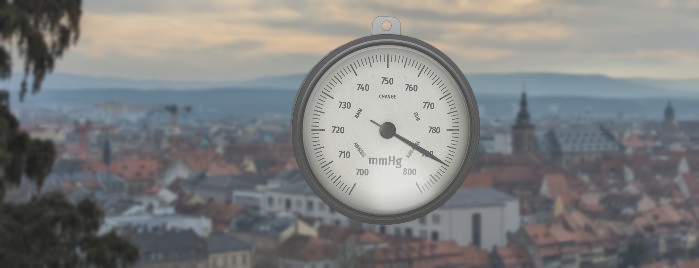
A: mmHg 790
